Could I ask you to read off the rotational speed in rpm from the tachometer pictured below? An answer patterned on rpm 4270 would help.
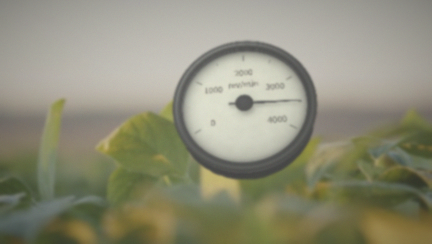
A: rpm 3500
